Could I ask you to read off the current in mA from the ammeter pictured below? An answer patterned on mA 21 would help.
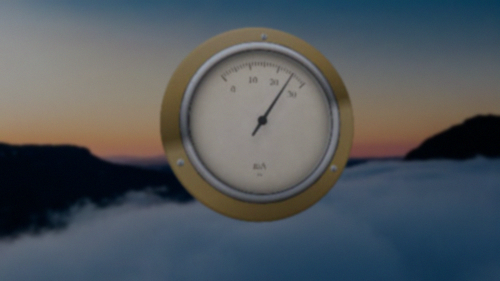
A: mA 25
